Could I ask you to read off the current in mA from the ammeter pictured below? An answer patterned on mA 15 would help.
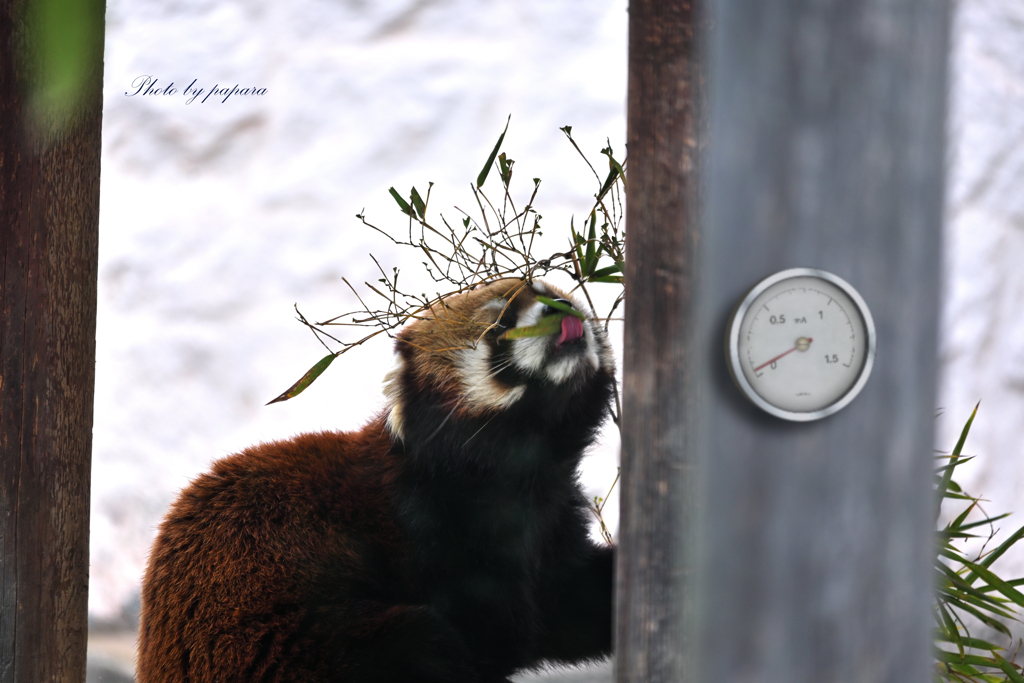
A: mA 0.05
